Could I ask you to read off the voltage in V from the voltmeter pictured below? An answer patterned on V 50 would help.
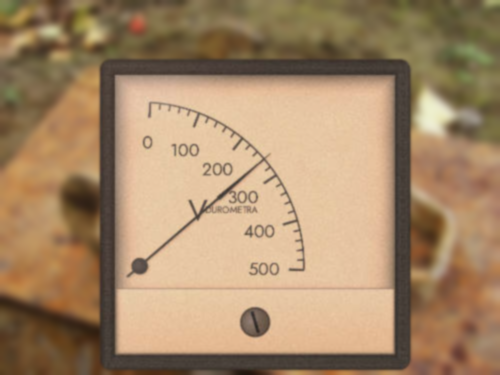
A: V 260
